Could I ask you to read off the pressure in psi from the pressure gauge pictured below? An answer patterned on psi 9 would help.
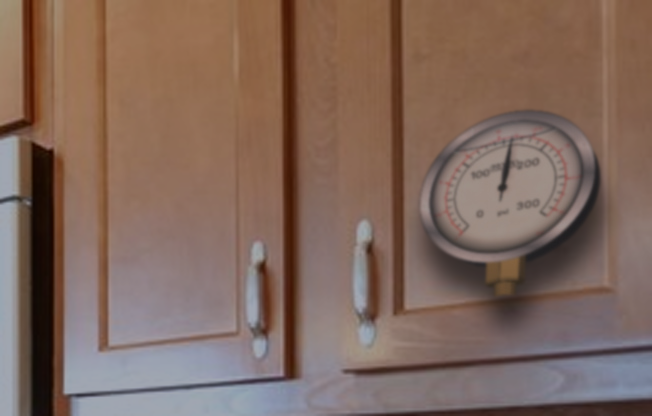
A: psi 160
